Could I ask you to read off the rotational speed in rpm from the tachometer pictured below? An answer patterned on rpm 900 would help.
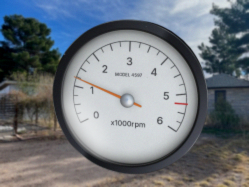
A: rpm 1250
